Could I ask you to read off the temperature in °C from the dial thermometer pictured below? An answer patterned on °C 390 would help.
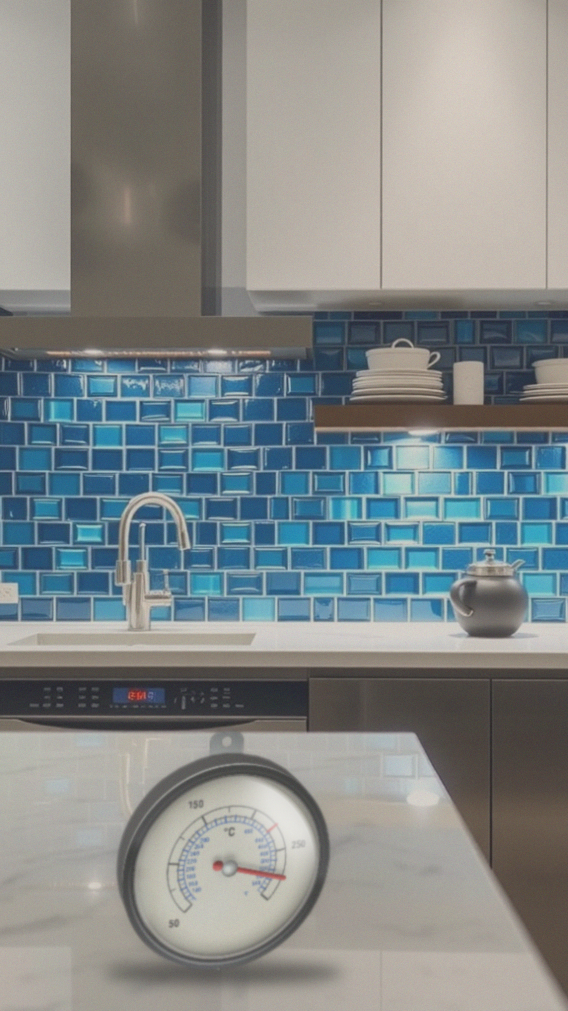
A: °C 275
